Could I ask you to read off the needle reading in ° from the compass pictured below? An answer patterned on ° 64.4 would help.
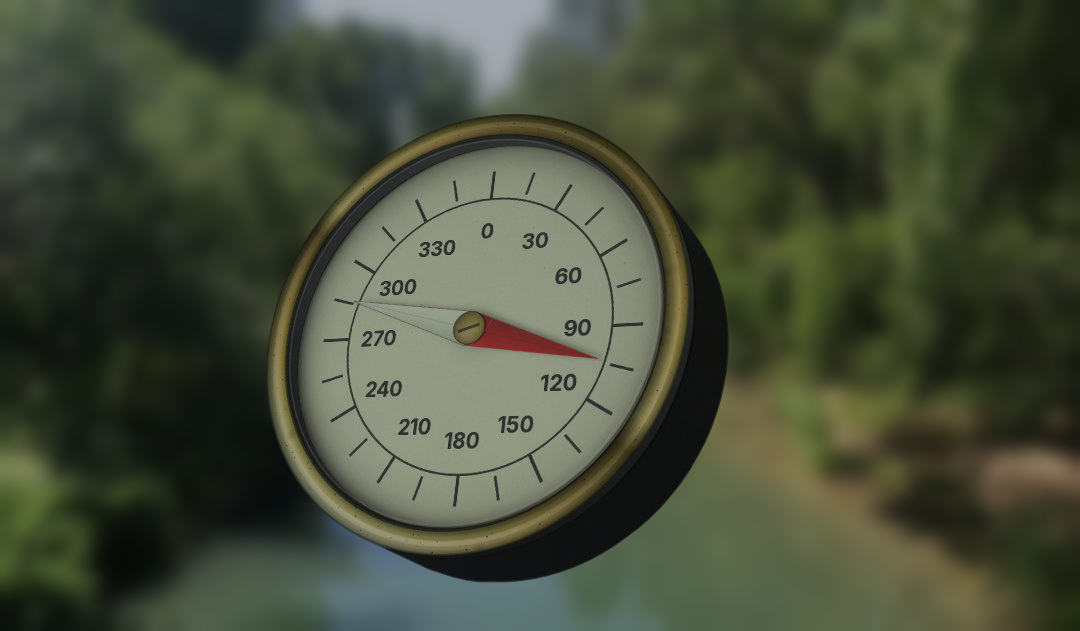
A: ° 105
